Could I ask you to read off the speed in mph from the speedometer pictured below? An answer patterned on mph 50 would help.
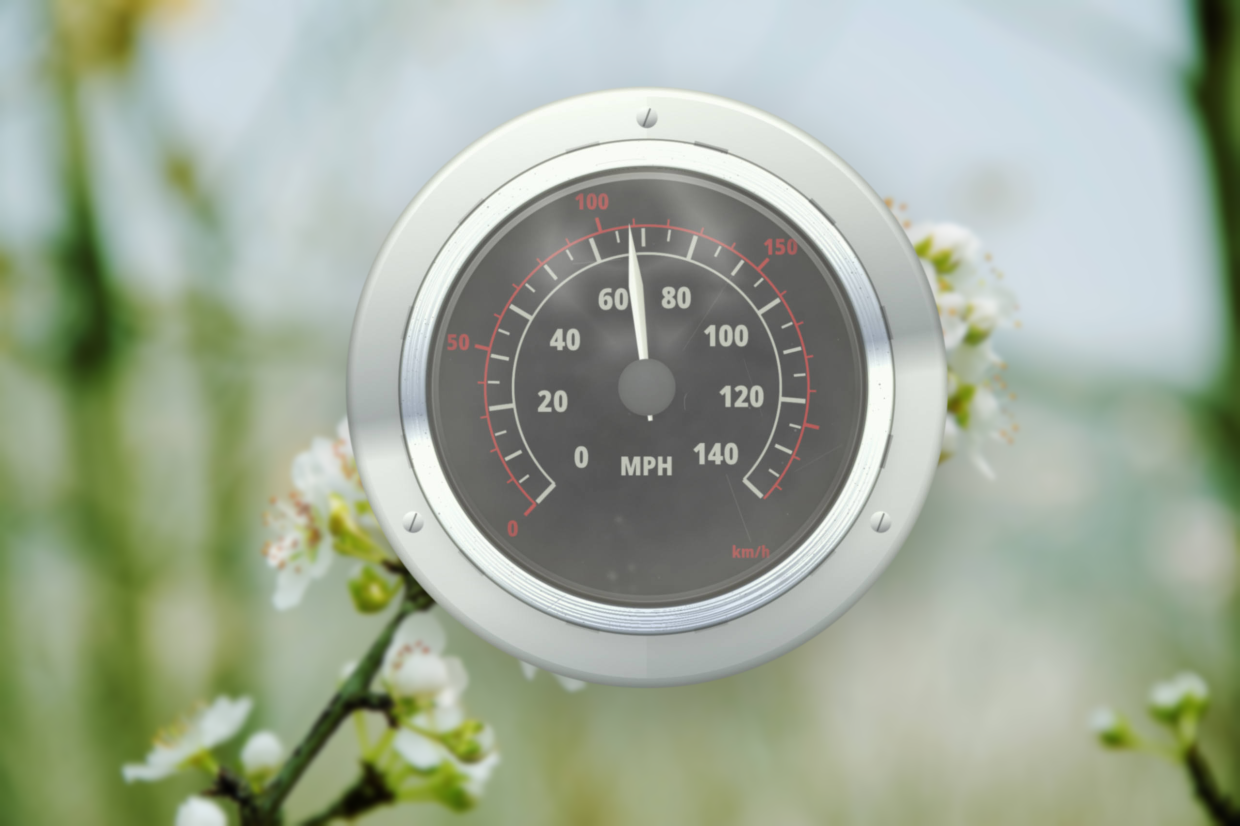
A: mph 67.5
